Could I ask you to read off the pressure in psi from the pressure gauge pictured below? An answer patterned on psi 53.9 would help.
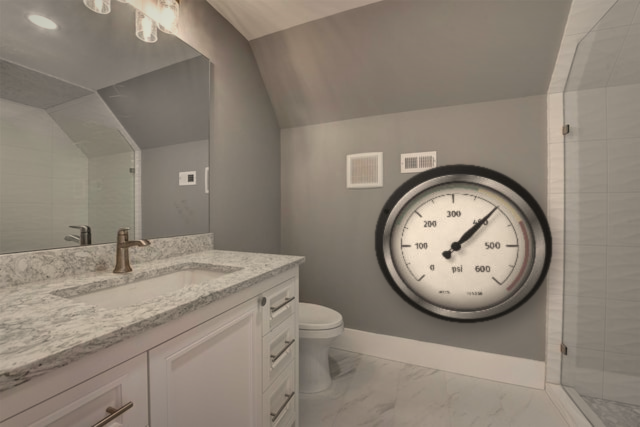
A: psi 400
